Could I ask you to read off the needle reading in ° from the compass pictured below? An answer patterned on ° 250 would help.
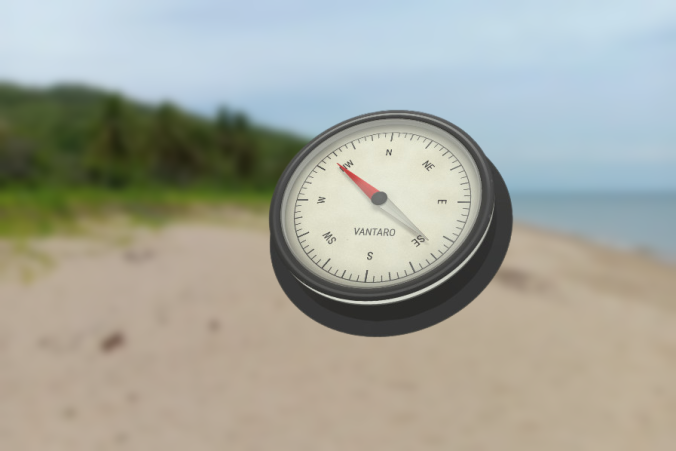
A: ° 310
